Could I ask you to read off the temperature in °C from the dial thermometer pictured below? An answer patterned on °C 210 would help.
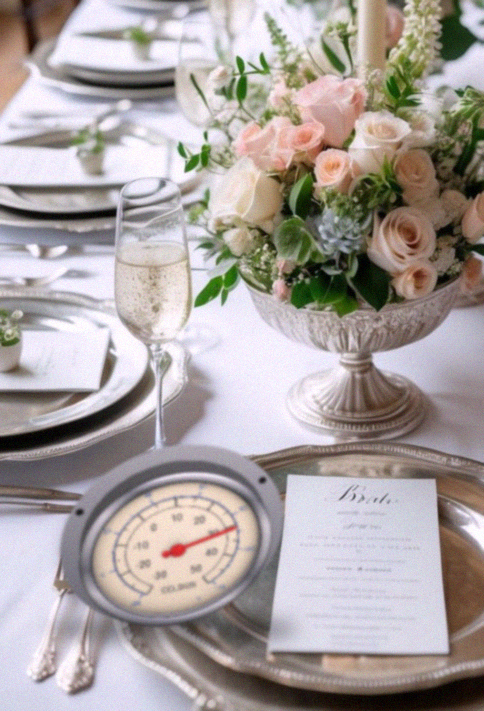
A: °C 30
